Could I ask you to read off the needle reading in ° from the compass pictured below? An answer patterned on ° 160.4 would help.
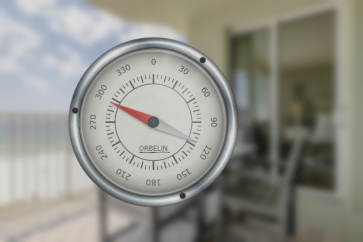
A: ° 295
